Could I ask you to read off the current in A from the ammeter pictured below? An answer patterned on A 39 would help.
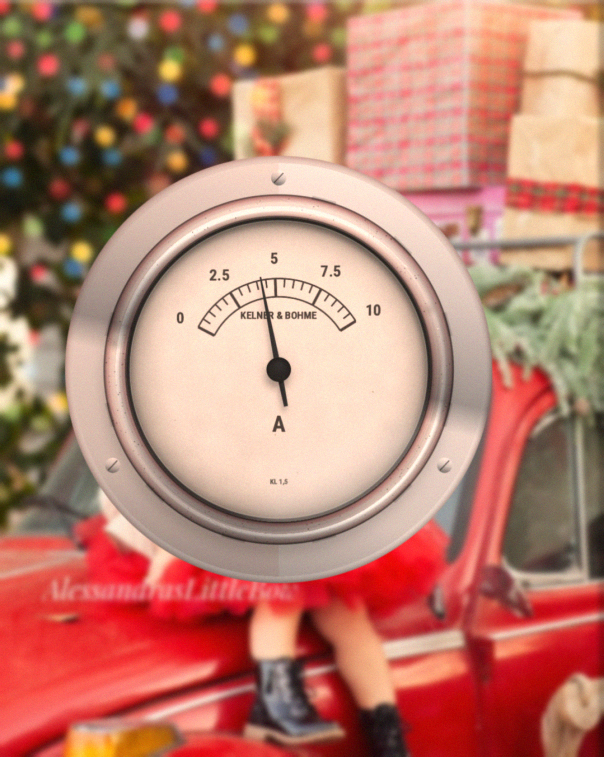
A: A 4.25
